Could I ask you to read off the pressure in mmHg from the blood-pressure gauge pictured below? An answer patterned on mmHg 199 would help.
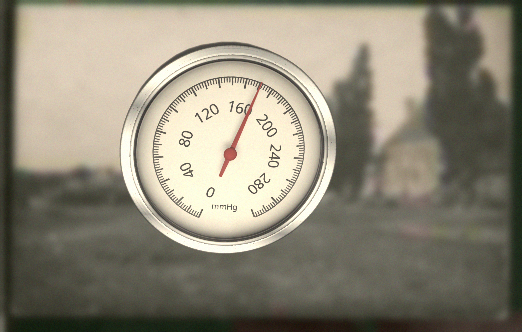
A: mmHg 170
